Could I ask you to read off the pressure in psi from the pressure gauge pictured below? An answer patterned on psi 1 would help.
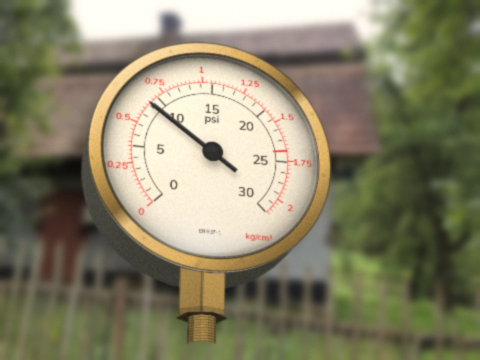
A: psi 9
